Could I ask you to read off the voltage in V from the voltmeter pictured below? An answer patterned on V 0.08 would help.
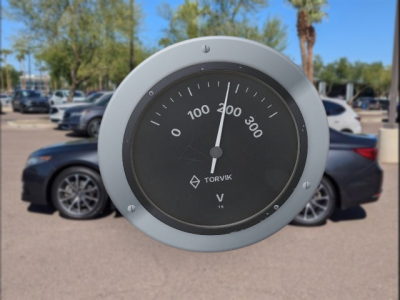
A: V 180
